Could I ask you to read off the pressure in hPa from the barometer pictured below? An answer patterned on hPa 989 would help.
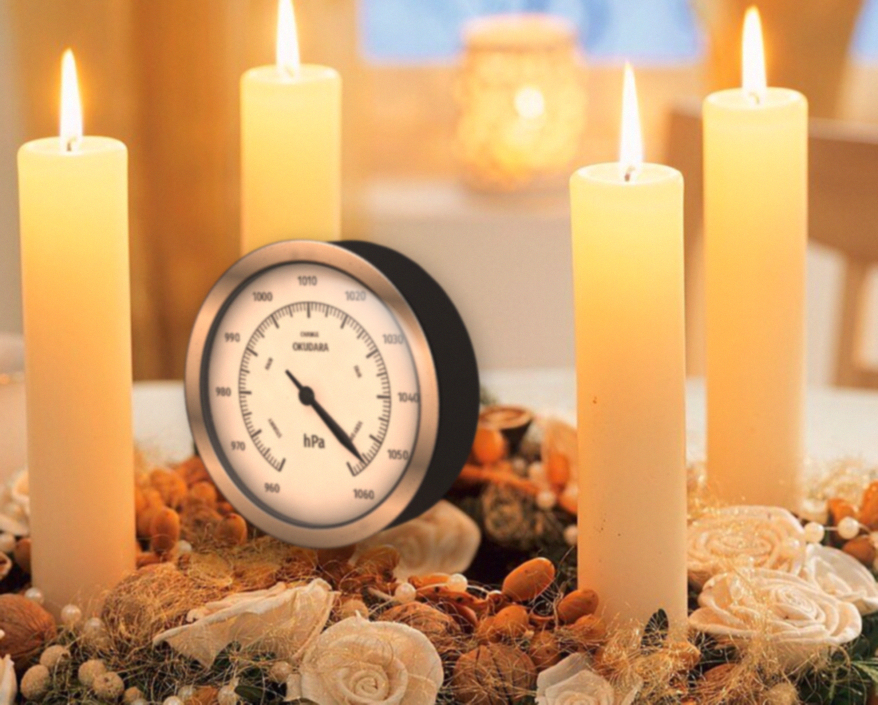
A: hPa 1055
